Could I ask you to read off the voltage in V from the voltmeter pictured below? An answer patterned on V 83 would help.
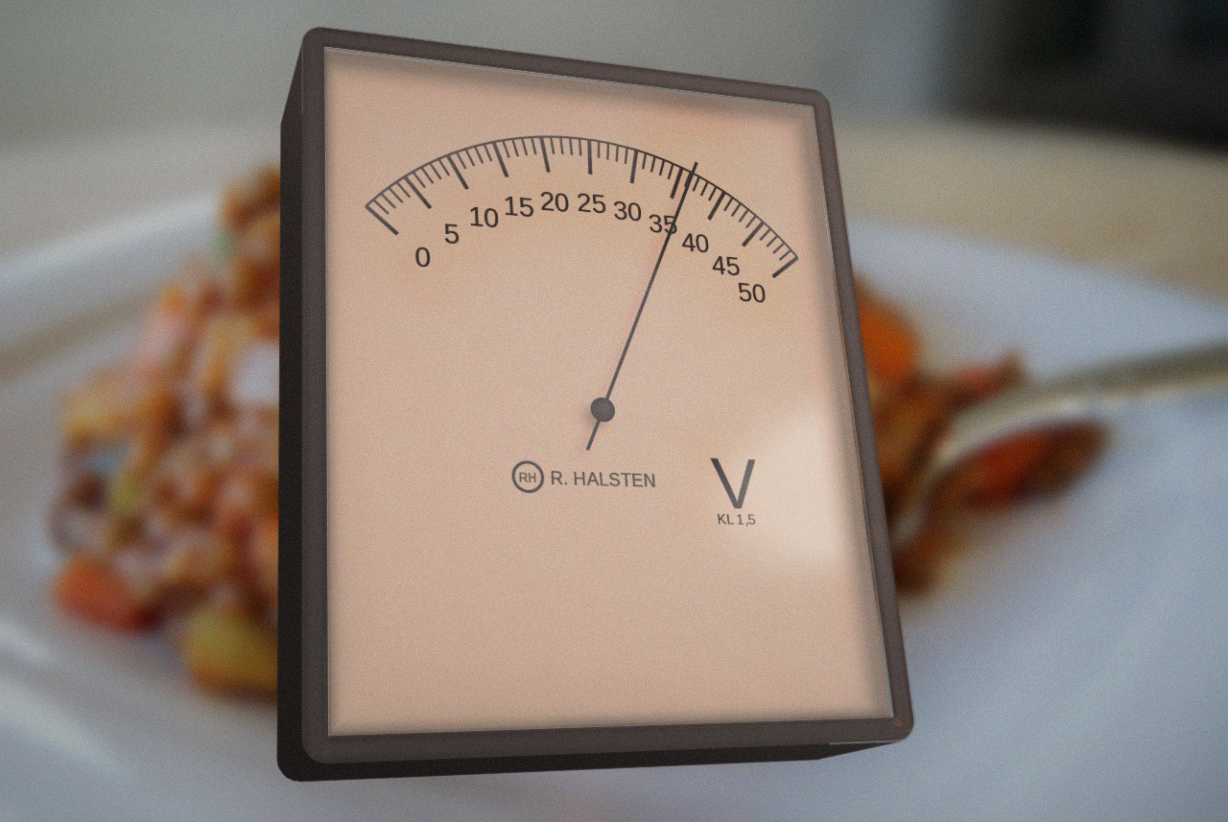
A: V 36
